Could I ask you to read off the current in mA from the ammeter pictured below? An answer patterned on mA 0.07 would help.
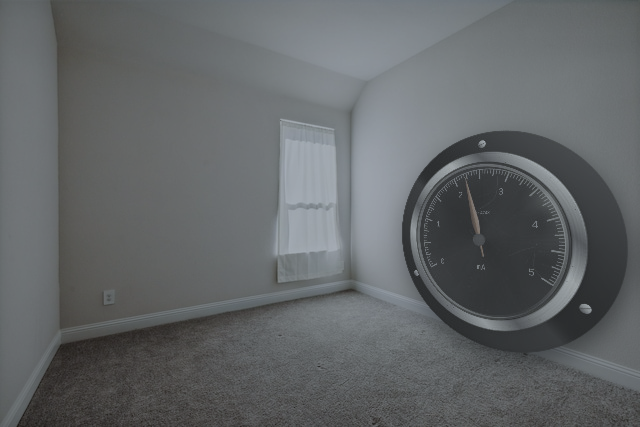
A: mA 2.25
